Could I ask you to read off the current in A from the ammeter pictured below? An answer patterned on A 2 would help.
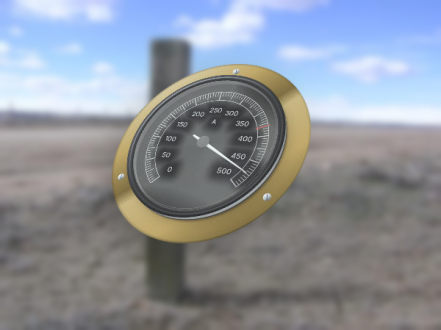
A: A 475
